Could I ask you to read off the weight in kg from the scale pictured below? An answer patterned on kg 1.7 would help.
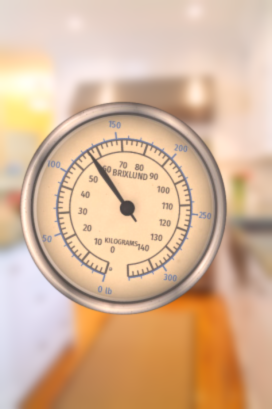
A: kg 56
